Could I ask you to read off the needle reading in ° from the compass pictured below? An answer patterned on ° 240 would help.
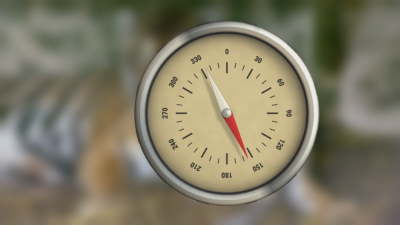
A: ° 155
